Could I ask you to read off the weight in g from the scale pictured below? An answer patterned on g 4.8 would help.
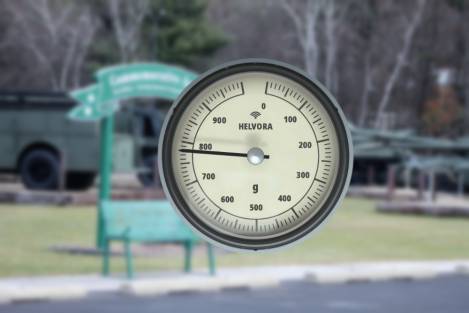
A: g 780
